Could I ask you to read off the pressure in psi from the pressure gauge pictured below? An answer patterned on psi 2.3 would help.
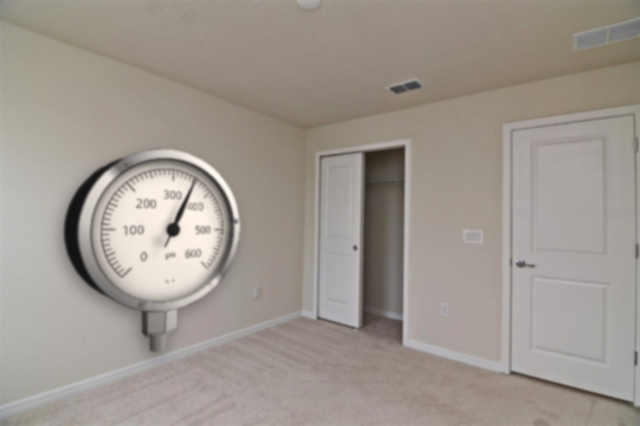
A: psi 350
